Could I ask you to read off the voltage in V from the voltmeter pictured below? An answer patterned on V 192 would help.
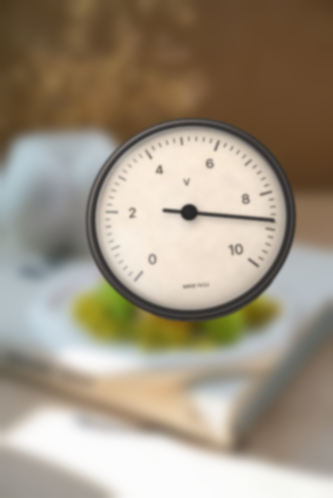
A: V 8.8
